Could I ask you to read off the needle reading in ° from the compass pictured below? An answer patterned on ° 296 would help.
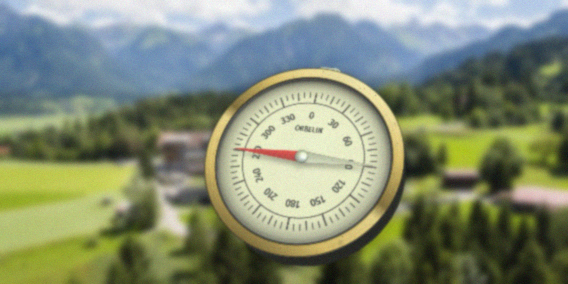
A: ° 270
